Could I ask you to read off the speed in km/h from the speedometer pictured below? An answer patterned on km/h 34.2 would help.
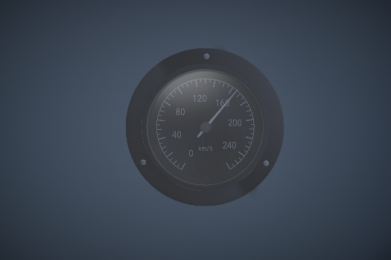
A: km/h 165
